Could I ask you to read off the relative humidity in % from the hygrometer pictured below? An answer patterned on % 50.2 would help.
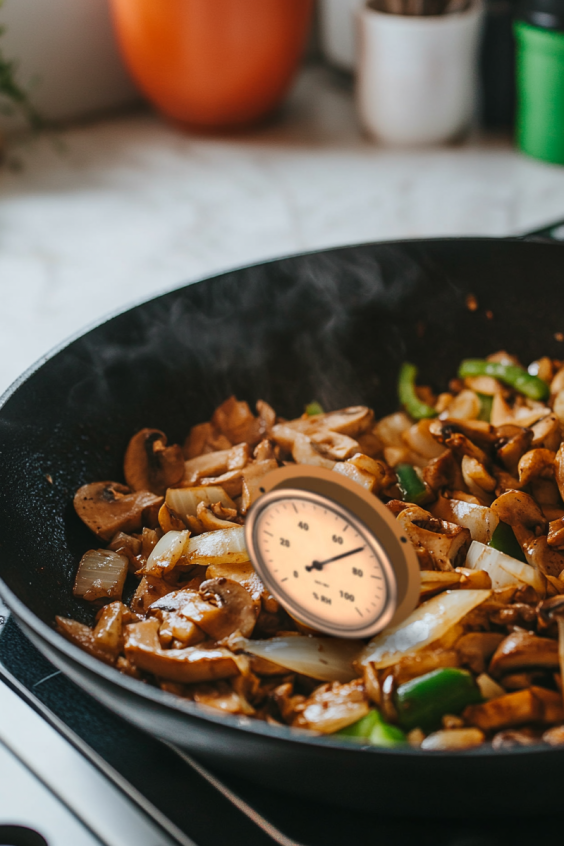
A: % 68
